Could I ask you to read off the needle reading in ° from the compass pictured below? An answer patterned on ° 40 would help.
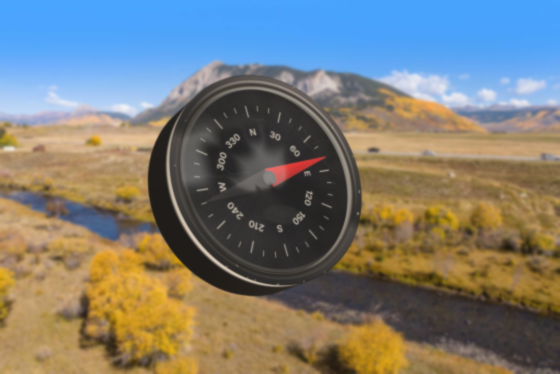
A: ° 80
